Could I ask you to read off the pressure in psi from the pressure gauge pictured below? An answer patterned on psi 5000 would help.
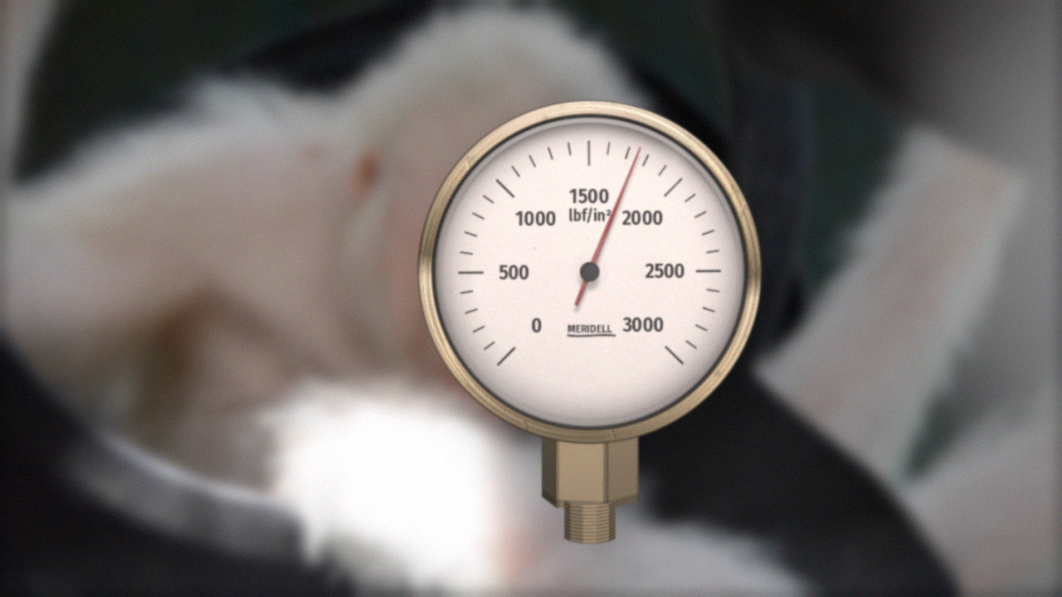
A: psi 1750
